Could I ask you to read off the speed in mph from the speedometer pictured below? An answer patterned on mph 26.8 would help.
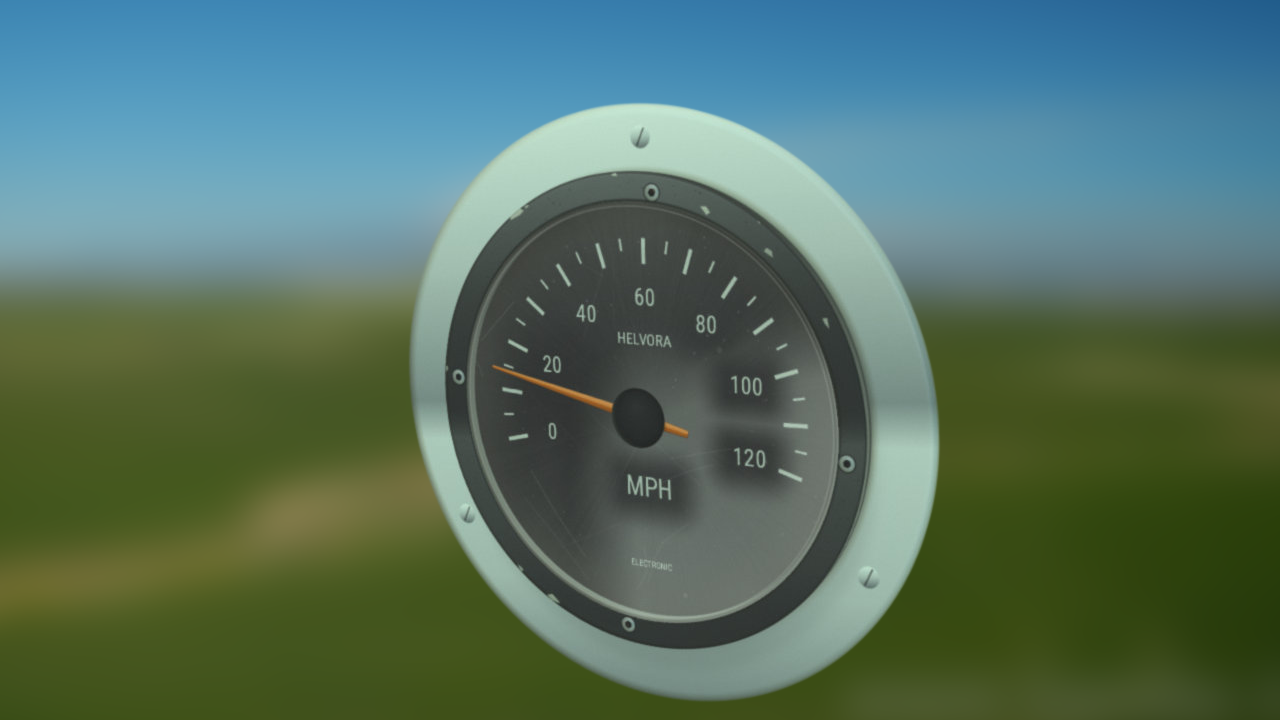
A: mph 15
